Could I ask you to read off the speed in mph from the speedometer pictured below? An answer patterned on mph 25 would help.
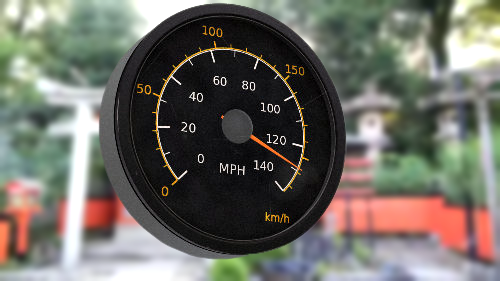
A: mph 130
